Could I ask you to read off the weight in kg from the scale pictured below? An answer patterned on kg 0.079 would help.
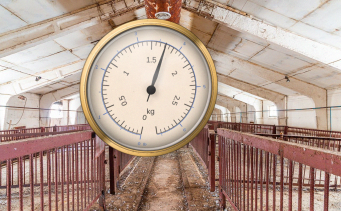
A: kg 1.65
